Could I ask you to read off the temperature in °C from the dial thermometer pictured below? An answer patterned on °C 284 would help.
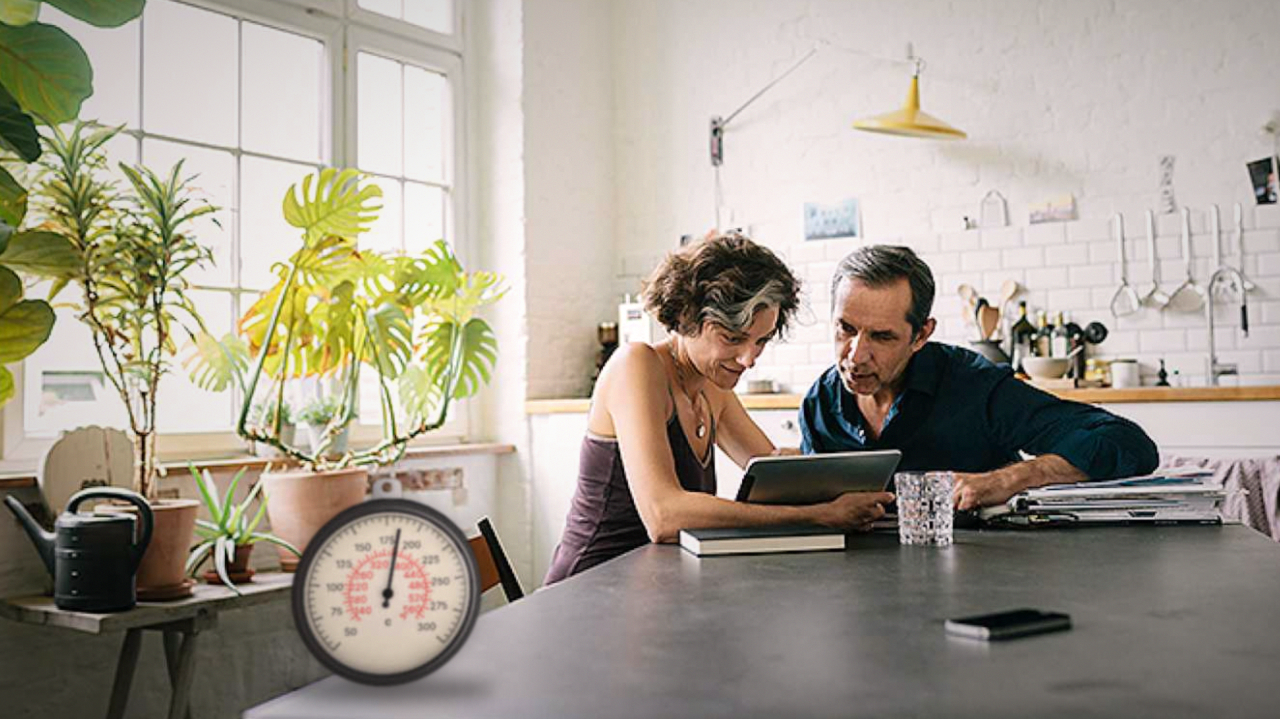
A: °C 185
